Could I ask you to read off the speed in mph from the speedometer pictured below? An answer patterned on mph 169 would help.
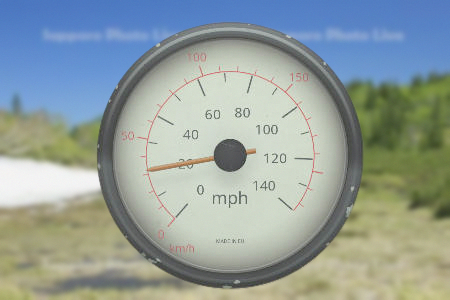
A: mph 20
